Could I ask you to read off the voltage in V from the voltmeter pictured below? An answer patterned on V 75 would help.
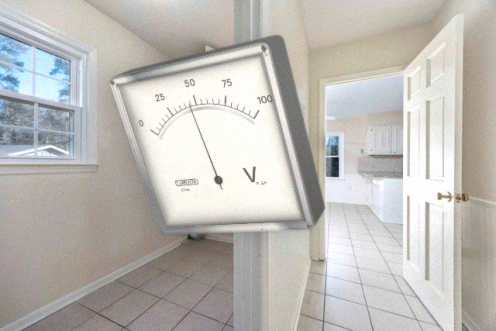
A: V 45
